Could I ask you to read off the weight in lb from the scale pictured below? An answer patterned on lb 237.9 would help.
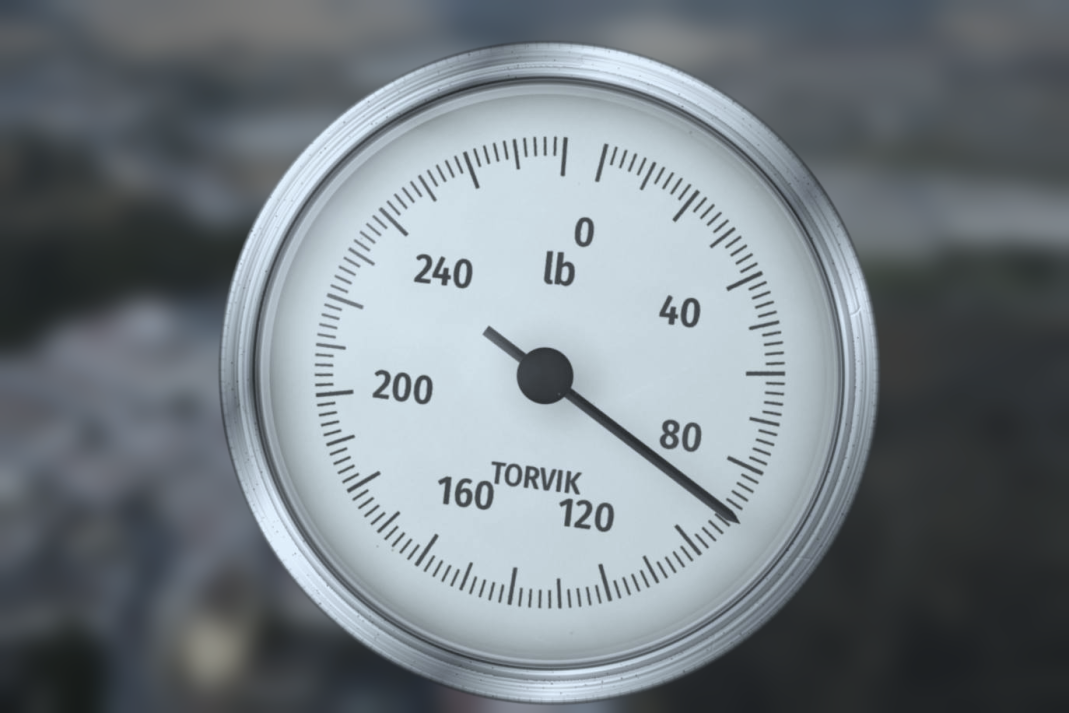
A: lb 90
